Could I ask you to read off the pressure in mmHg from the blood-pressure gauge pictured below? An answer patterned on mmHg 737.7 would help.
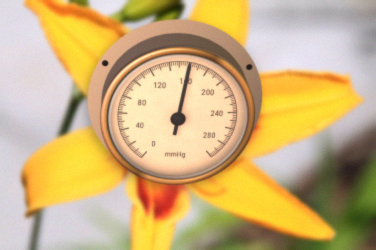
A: mmHg 160
